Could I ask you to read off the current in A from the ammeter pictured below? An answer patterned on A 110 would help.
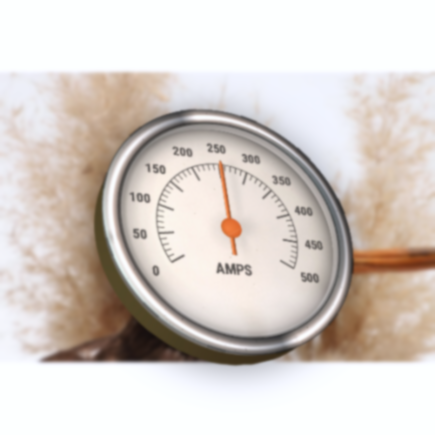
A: A 250
